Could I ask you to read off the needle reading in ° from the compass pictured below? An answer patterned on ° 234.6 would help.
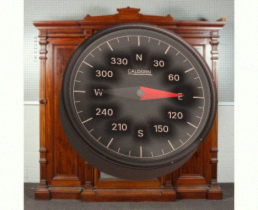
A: ° 90
